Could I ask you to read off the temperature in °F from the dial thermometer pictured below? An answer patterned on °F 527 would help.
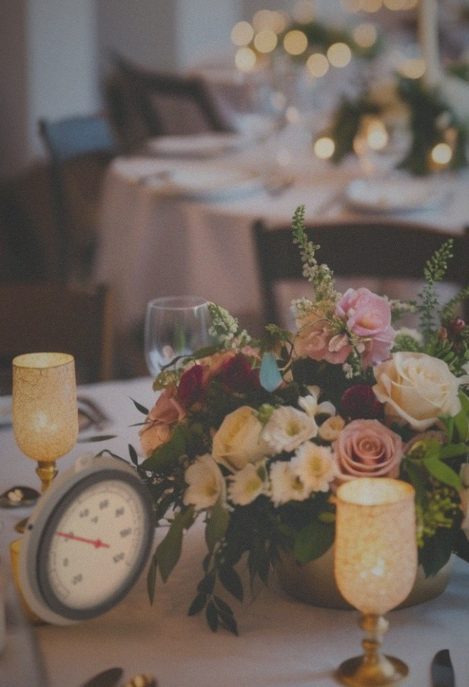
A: °F 20
